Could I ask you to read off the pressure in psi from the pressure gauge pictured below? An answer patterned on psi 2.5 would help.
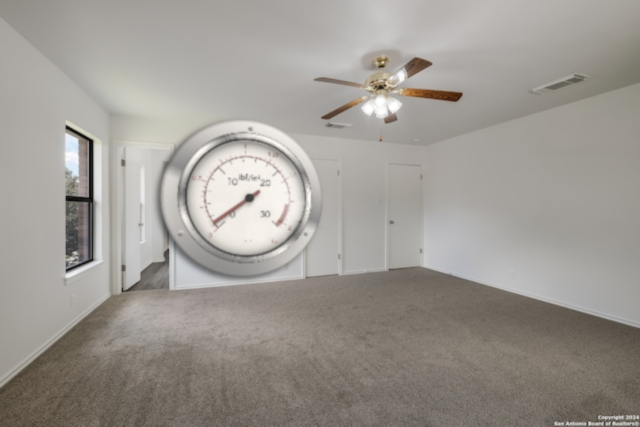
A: psi 1
